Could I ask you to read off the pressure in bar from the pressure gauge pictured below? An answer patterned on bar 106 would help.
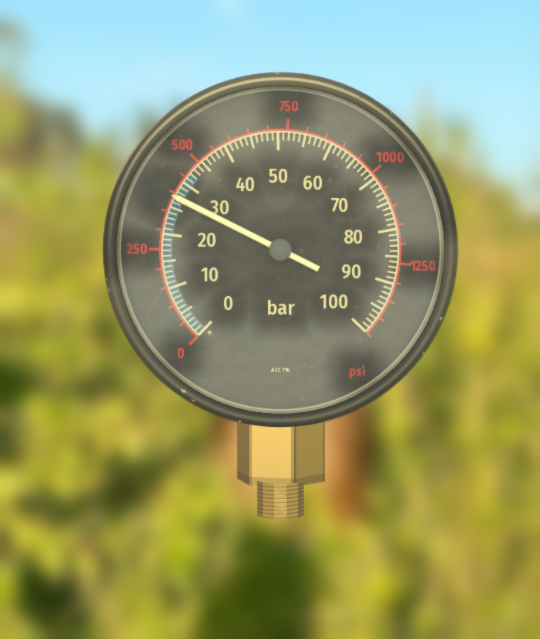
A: bar 27
